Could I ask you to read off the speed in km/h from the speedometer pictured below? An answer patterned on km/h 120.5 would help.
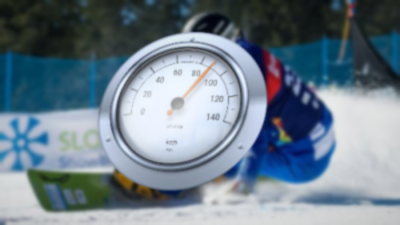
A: km/h 90
